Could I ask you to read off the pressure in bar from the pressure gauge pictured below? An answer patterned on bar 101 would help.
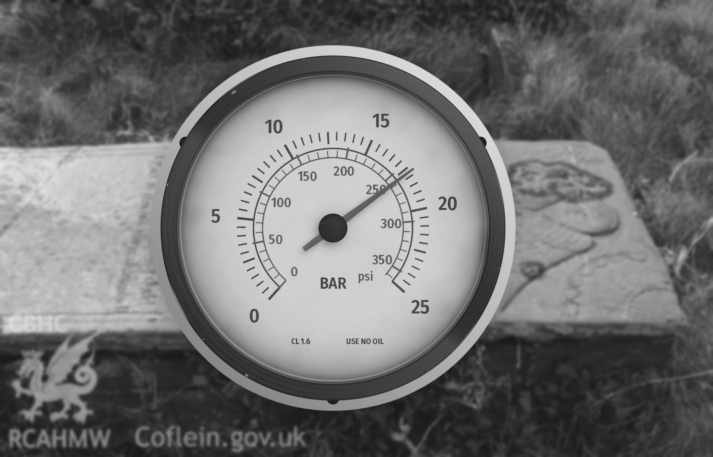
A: bar 17.75
